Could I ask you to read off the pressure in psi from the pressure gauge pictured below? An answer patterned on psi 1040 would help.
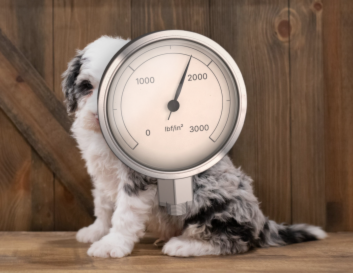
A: psi 1750
